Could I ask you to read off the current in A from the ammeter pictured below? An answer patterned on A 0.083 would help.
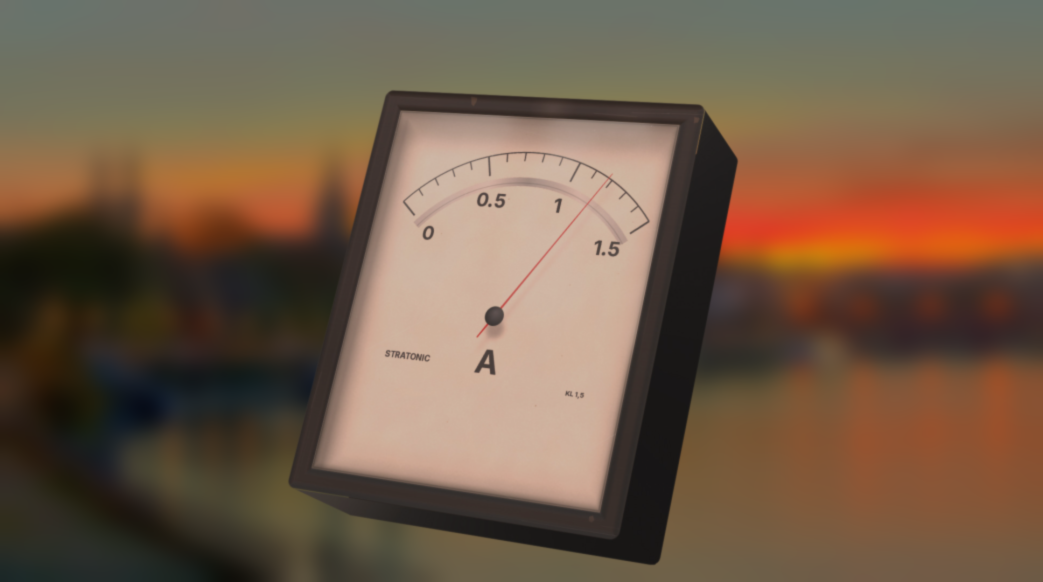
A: A 1.2
